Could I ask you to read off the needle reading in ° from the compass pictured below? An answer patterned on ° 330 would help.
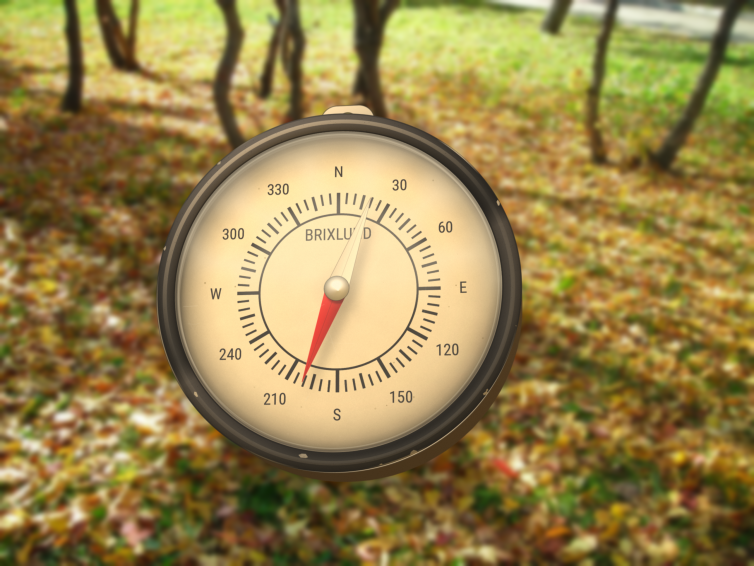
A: ° 200
